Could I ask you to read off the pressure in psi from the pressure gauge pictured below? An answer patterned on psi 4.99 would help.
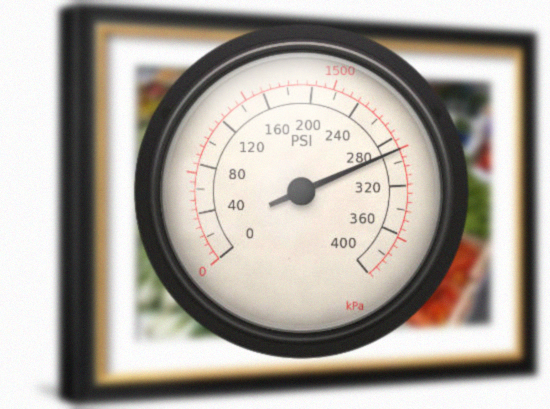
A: psi 290
